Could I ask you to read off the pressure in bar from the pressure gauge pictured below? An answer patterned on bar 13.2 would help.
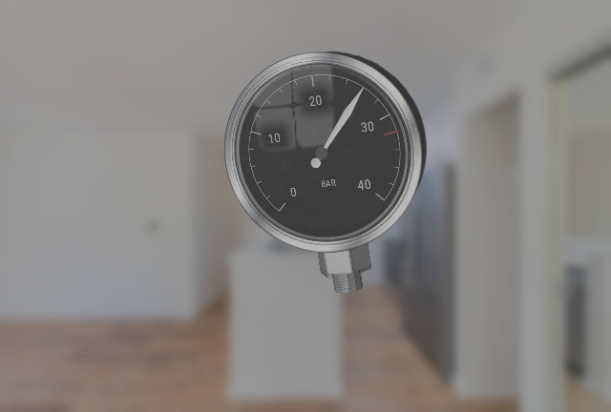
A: bar 26
